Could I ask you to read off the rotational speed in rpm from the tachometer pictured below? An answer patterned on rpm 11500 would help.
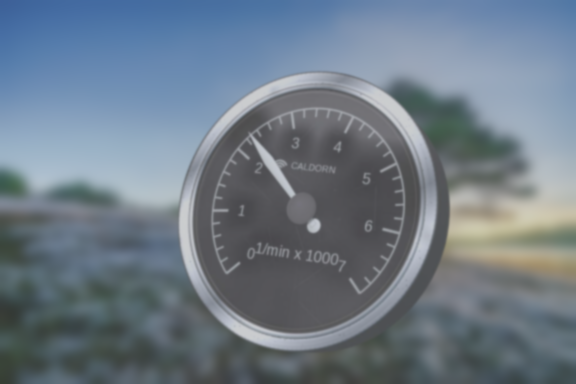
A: rpm 2300
